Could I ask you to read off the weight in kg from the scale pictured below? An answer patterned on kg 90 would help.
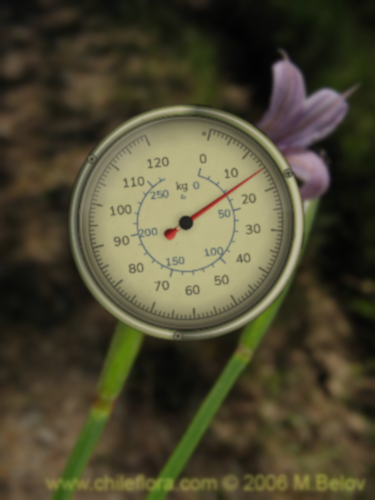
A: kg 15
